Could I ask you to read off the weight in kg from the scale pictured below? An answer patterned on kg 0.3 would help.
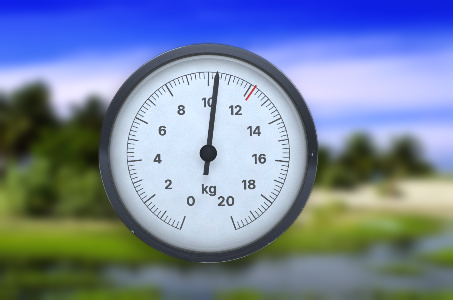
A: kg 10.4
